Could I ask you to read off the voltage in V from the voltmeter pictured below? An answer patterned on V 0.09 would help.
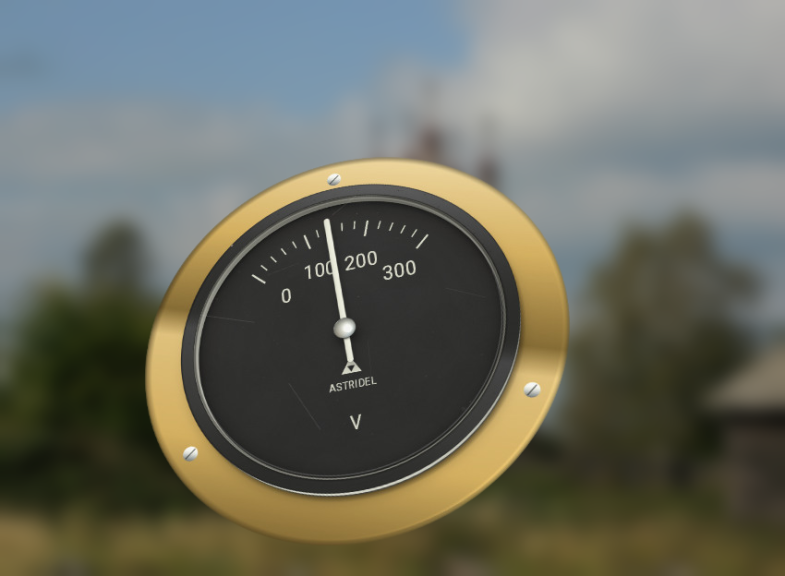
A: V 140
